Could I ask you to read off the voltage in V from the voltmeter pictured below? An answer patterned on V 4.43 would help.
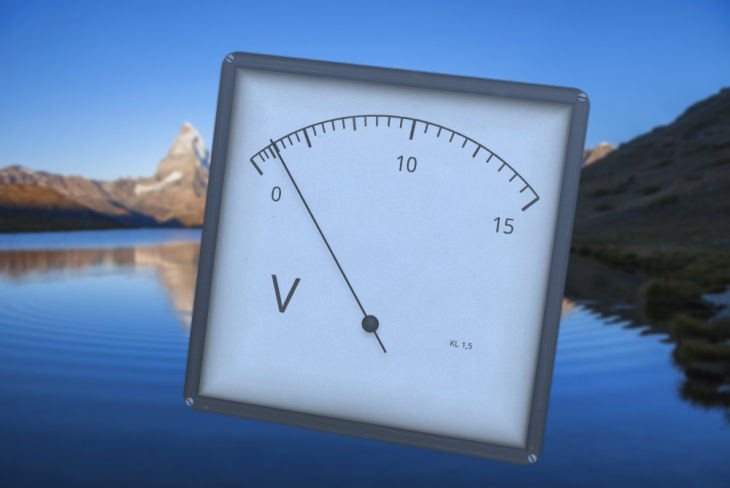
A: V 3
